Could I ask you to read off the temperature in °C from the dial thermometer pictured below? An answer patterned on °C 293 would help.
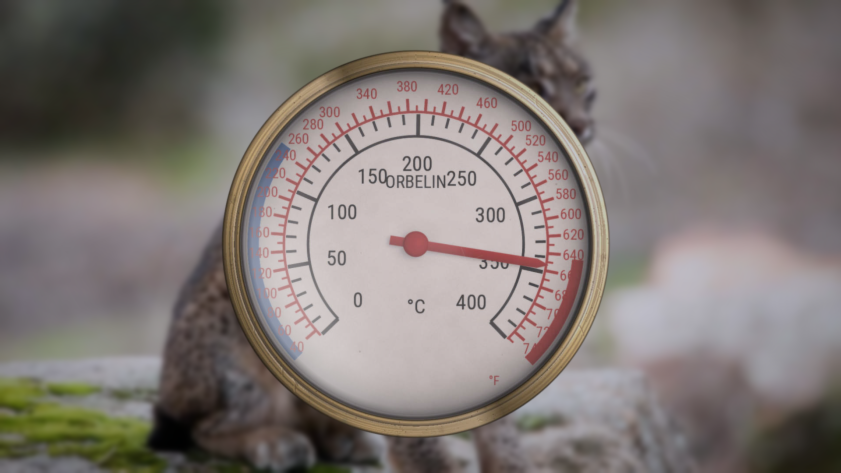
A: °C 345
